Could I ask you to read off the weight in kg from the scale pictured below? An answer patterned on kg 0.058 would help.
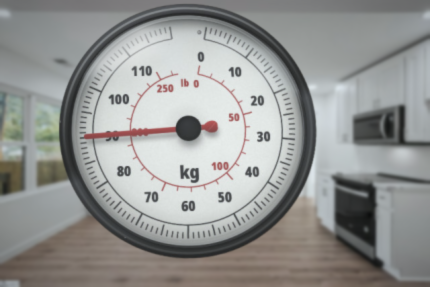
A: kg 90
